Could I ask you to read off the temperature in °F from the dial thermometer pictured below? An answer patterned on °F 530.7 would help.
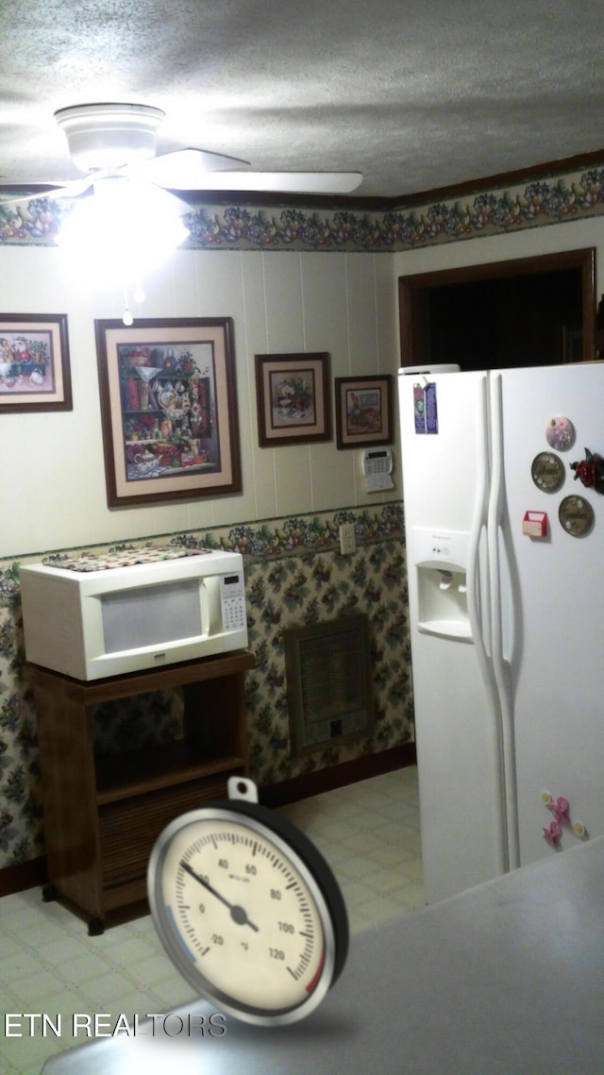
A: °F 20
